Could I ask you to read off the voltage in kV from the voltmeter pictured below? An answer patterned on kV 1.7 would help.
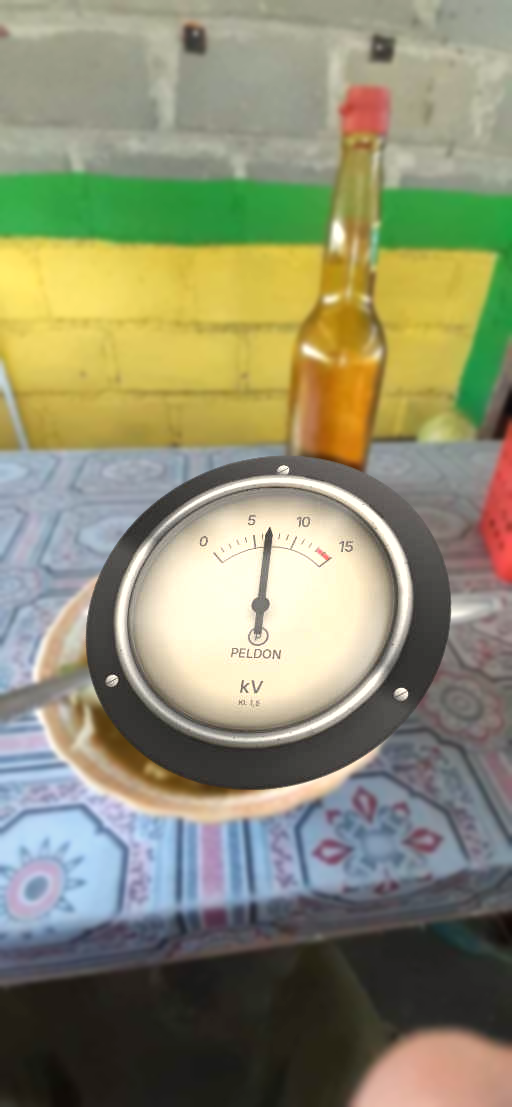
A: kV 7
